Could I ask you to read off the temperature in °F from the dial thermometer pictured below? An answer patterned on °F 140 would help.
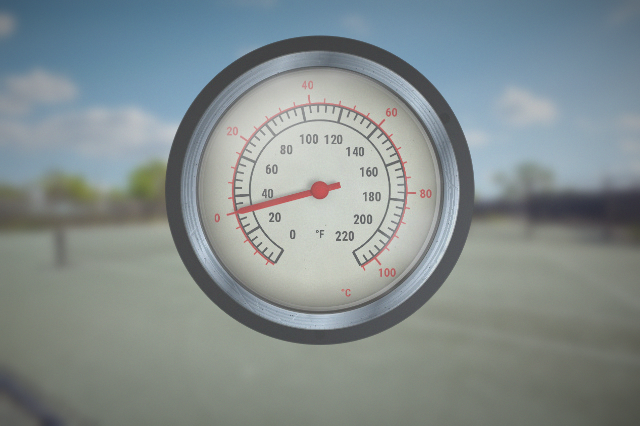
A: °F 32
